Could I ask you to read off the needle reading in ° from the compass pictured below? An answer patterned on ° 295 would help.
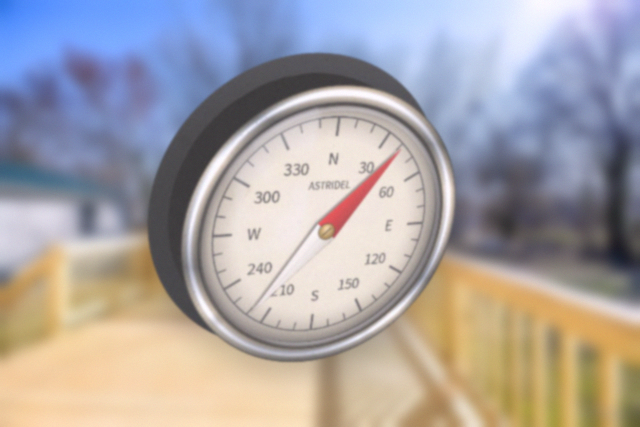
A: ° 40
